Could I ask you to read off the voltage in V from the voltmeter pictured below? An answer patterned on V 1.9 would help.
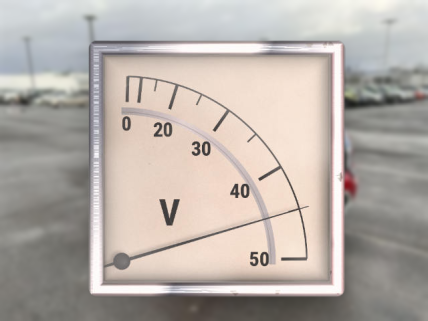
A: V 45
